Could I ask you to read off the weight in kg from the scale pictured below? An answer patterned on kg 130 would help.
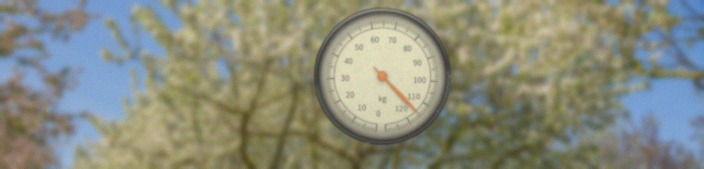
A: kg 115
